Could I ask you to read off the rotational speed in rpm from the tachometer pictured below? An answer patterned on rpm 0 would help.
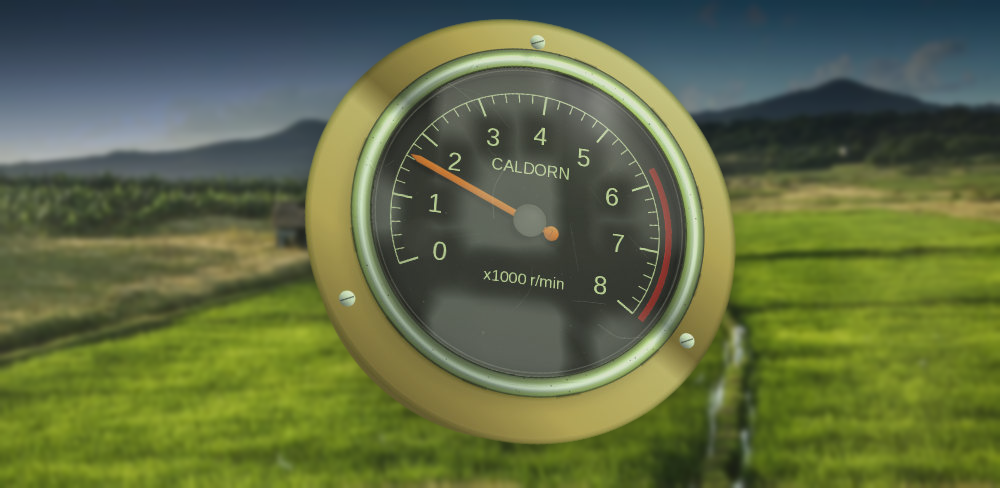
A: rpm 1600
